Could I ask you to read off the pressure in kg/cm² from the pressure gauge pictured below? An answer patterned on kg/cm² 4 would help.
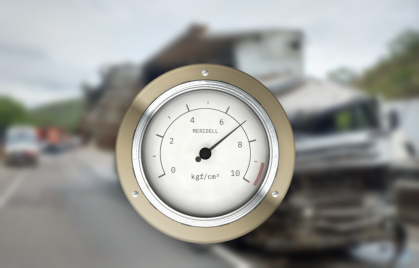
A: kg/cm² 7
